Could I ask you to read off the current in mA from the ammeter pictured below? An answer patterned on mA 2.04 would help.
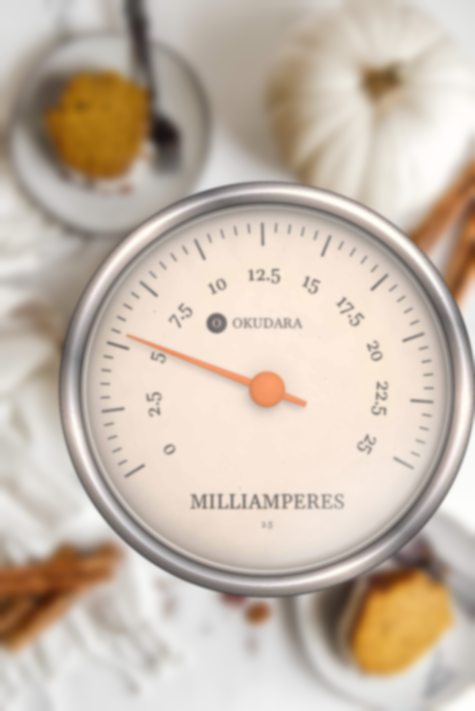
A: mA 5.5
